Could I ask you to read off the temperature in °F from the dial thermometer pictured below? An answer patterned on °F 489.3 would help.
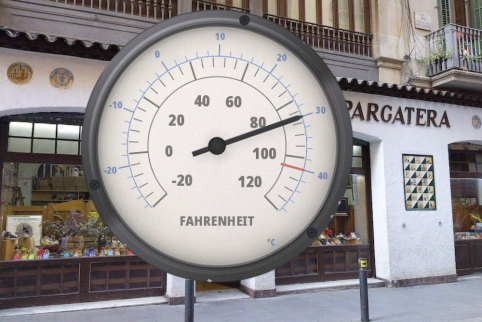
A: °F 86
